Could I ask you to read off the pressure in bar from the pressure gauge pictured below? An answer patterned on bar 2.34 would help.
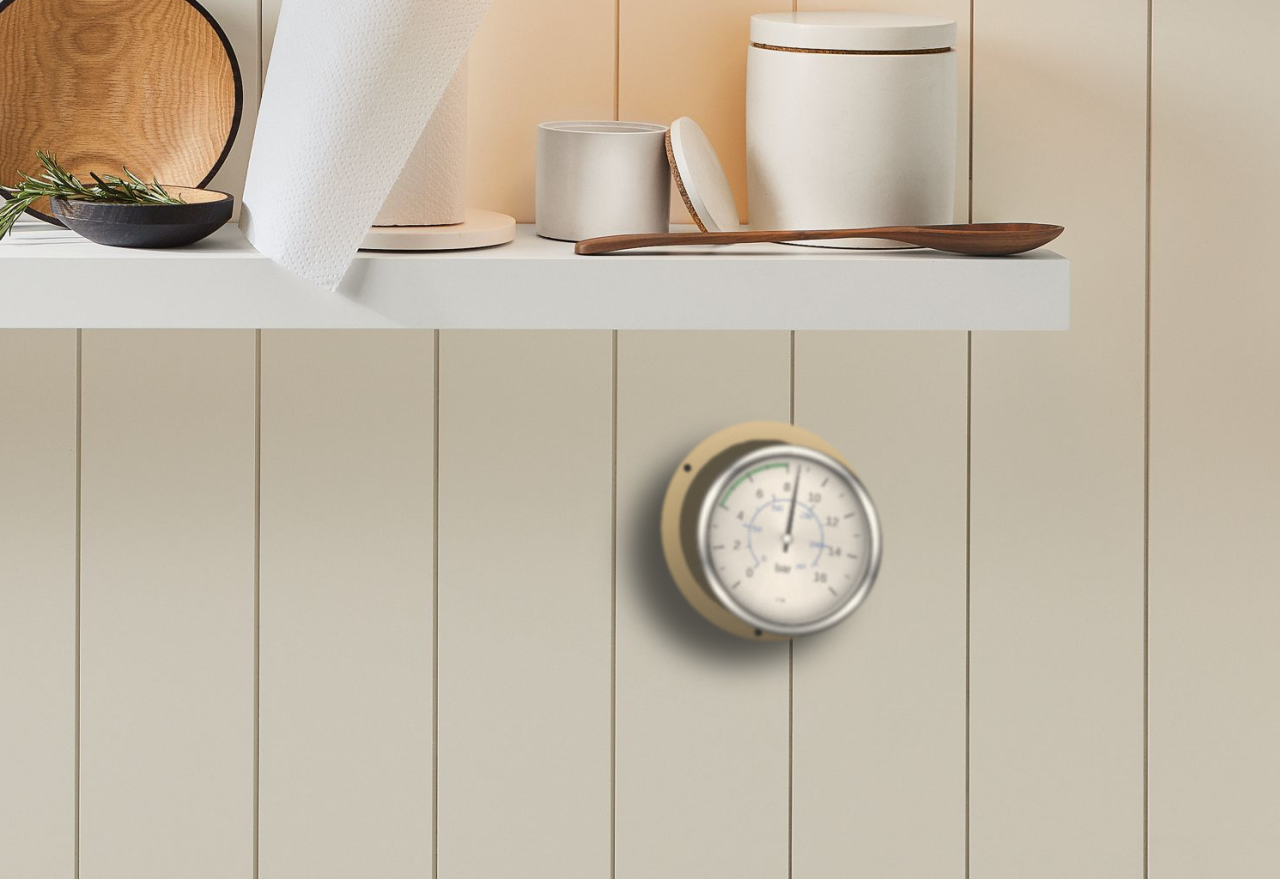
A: bar 8.5
